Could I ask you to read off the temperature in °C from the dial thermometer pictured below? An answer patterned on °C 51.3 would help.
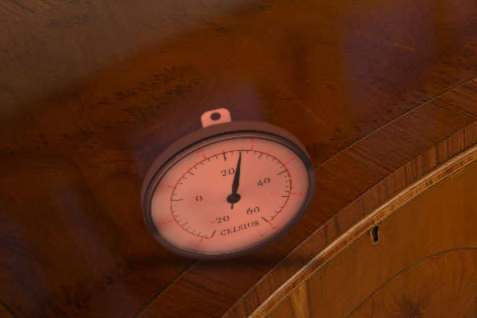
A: °C 24
